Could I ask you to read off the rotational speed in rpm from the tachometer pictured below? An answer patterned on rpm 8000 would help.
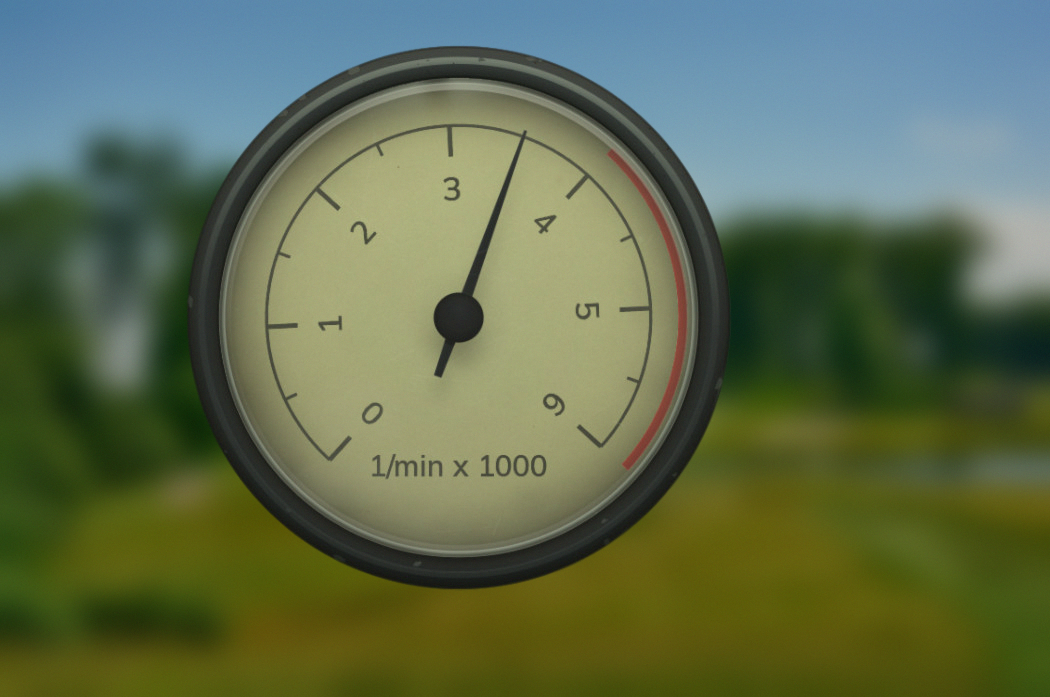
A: rpm 3500
